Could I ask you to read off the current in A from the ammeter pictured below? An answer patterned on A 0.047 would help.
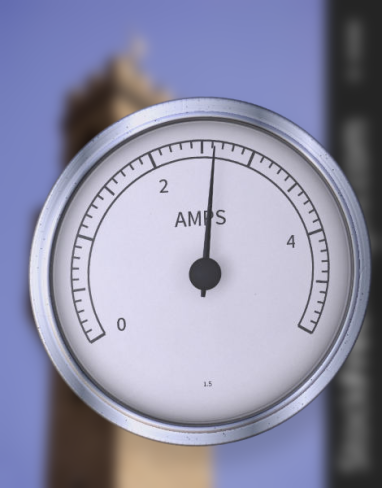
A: A 2.6
